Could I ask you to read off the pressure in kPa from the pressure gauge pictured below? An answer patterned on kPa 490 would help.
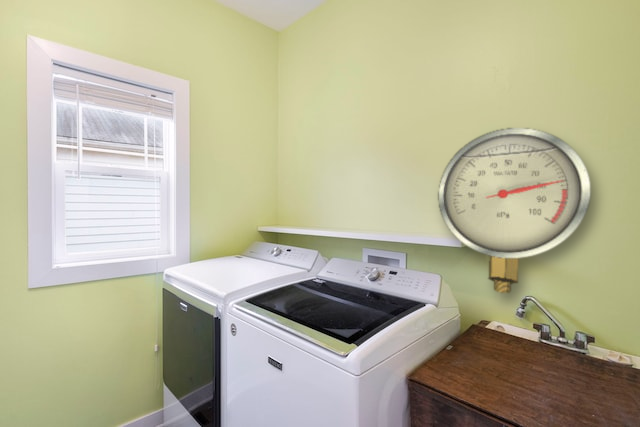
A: kPa 80
